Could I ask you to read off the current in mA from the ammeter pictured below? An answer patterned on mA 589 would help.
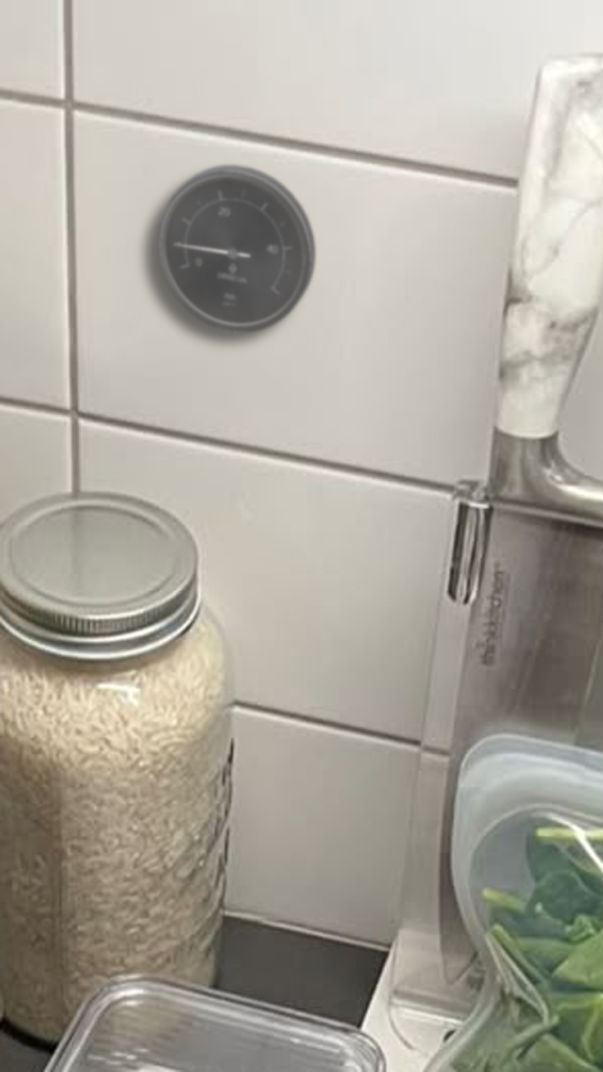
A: mA 5
